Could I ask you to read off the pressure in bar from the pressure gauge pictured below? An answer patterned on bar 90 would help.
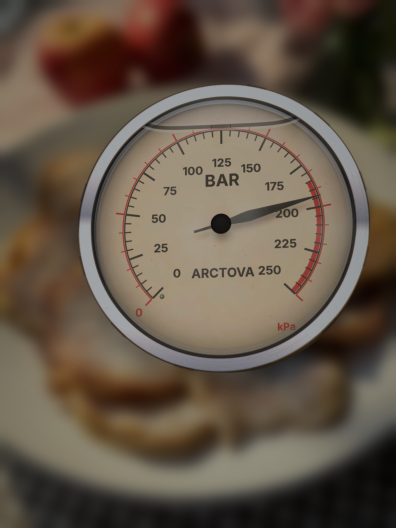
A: bar 195
